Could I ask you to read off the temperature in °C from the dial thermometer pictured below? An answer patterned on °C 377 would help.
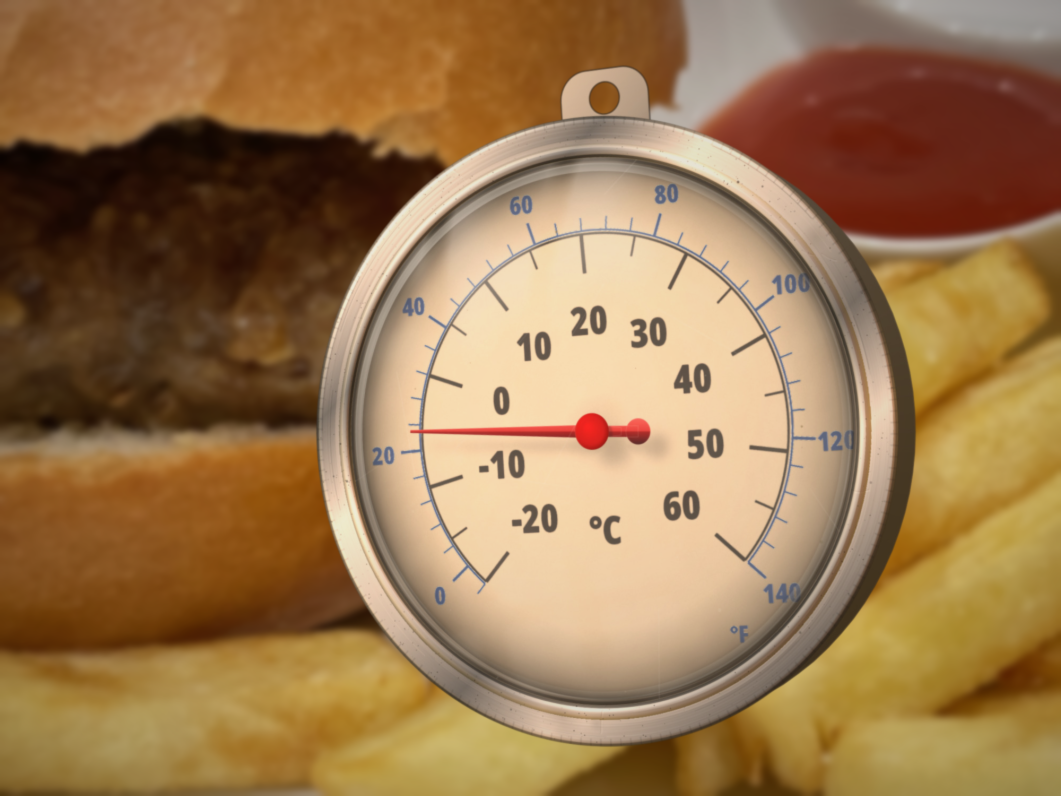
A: °C -5
